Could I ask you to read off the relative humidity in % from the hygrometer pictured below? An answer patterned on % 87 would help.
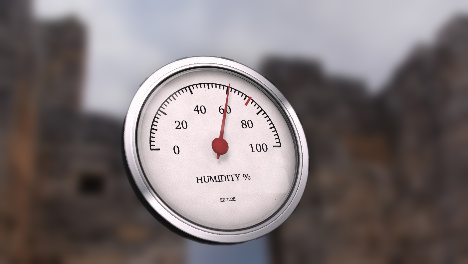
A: % 60
